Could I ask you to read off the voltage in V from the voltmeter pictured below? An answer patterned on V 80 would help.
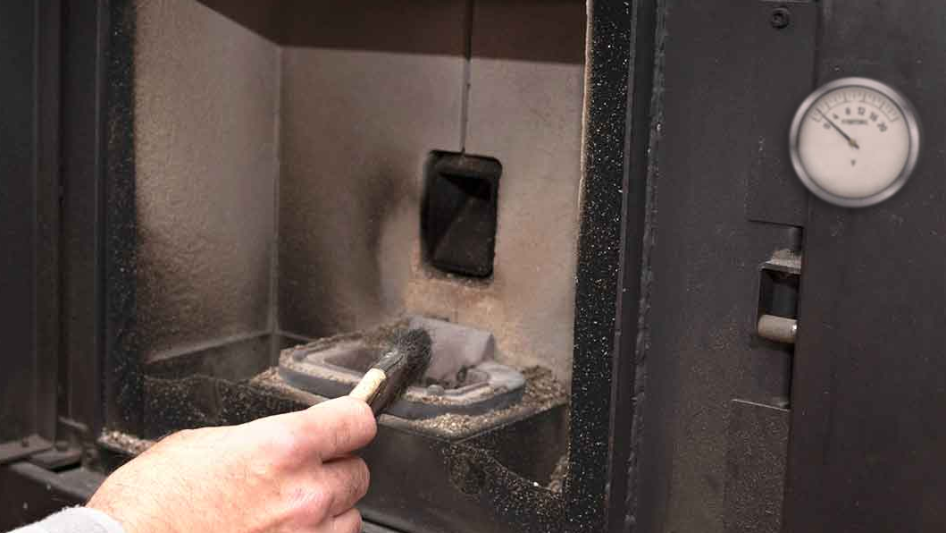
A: V 2
